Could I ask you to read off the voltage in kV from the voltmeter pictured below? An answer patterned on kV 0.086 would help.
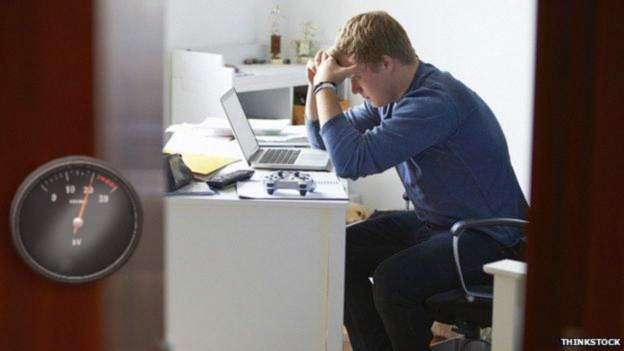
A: kV 20
